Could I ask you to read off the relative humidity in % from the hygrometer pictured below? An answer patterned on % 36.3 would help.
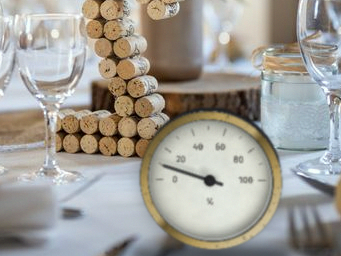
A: % 10
